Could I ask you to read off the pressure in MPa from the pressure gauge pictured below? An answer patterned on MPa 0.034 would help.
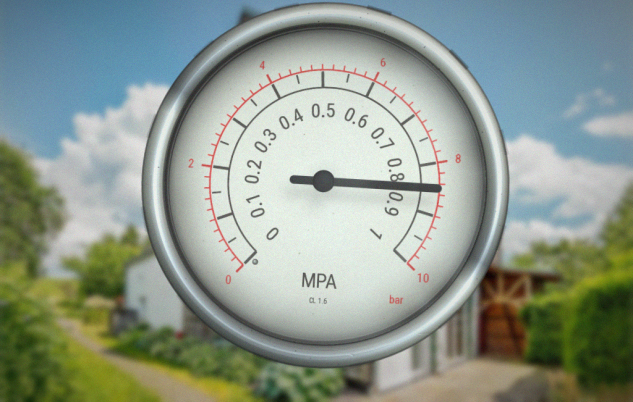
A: MPa 0.85
